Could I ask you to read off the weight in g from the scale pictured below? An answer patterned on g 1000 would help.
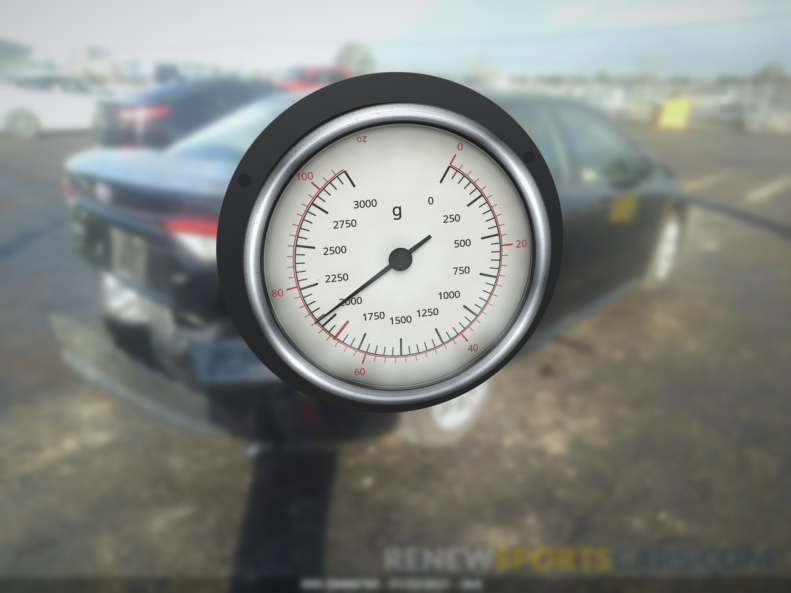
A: g 2050
